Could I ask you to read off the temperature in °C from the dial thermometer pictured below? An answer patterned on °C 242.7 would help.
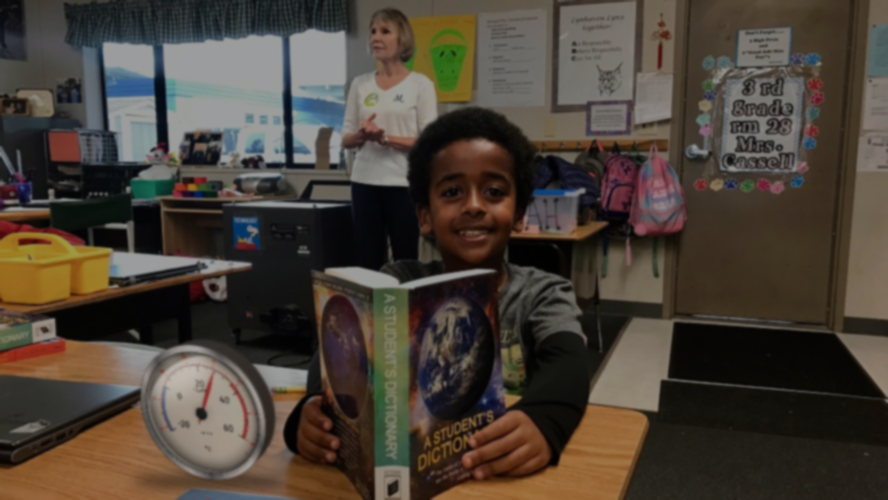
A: °C 28
